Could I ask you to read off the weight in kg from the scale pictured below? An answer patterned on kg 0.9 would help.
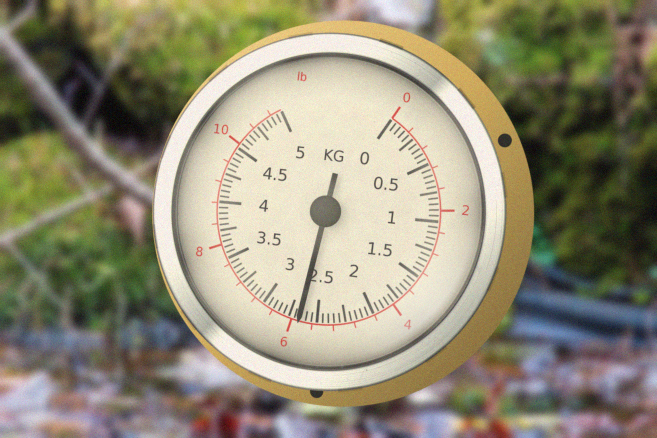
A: kg 2.65
